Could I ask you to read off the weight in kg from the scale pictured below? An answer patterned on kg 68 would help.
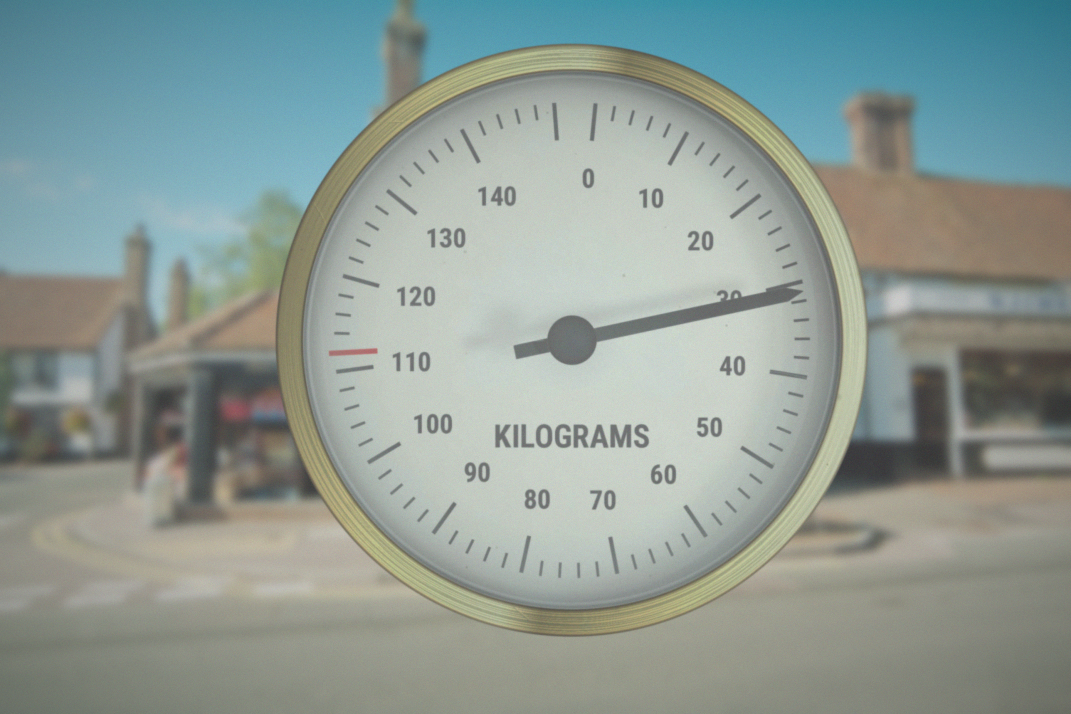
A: kg 31
